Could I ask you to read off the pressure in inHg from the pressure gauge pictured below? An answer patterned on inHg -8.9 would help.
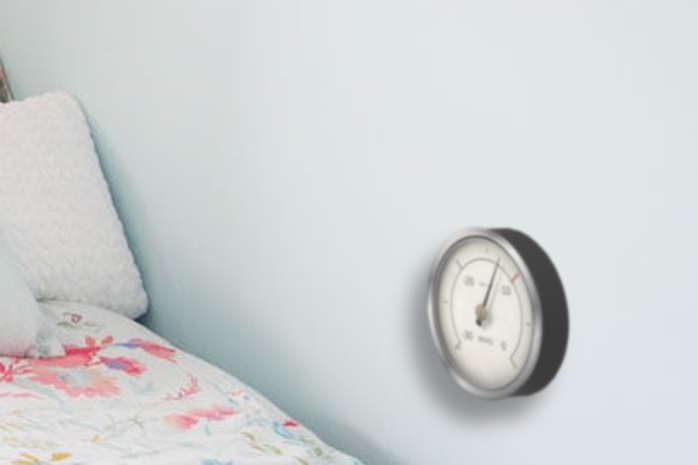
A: inHg -12.5
